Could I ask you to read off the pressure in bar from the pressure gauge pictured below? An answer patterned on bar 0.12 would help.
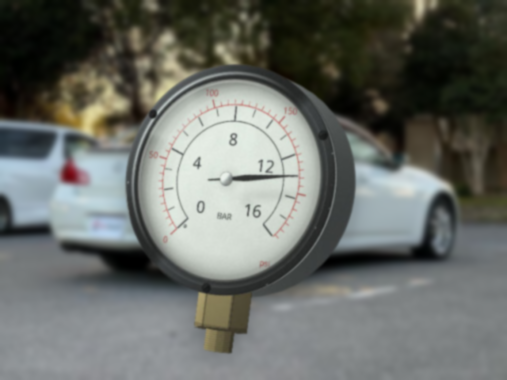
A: bar 13
